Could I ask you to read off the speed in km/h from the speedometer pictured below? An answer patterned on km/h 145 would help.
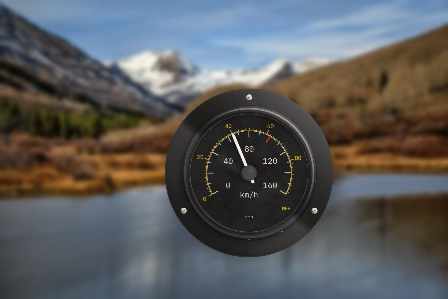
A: km/h 65
